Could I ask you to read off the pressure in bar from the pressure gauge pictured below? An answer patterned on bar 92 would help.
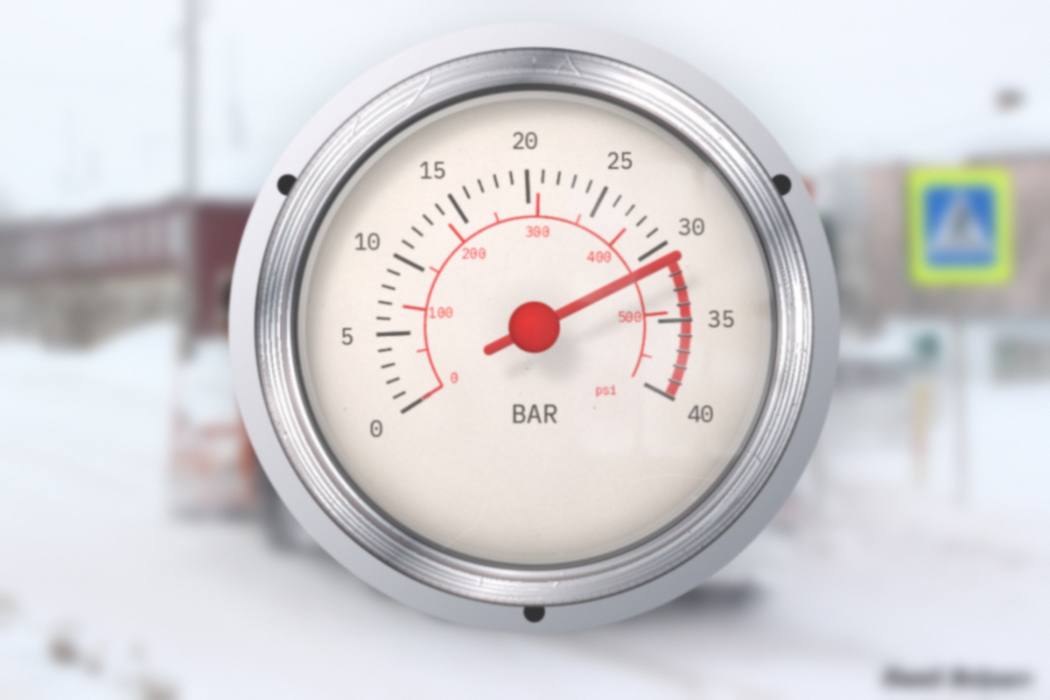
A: bar 31
